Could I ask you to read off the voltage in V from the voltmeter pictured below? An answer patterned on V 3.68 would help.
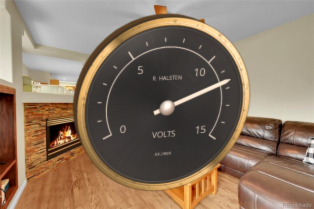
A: V 11.5
